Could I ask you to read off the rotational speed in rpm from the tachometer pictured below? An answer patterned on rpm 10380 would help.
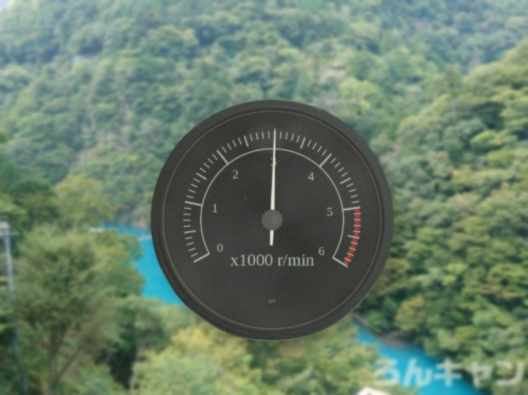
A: rpm 3000
